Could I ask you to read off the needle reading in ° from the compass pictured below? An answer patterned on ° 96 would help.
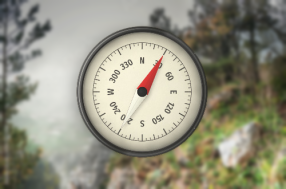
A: ° 30
